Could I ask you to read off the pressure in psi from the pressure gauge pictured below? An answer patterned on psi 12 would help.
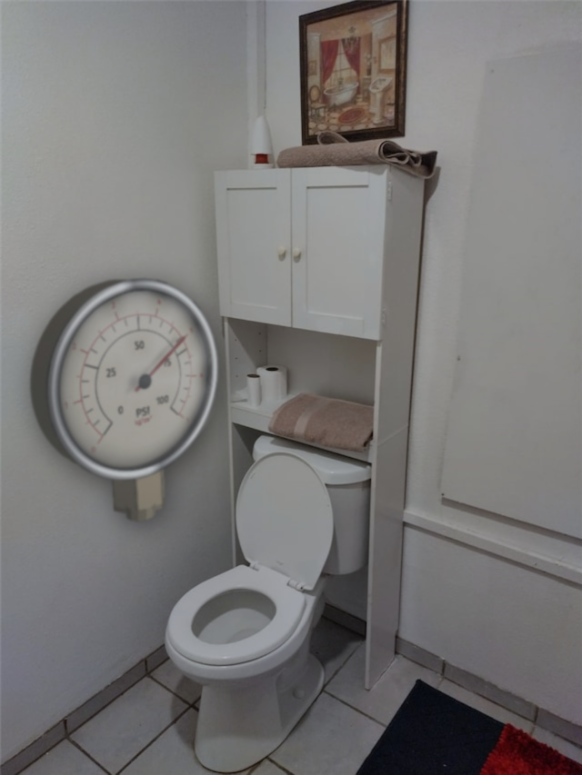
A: psi 70
